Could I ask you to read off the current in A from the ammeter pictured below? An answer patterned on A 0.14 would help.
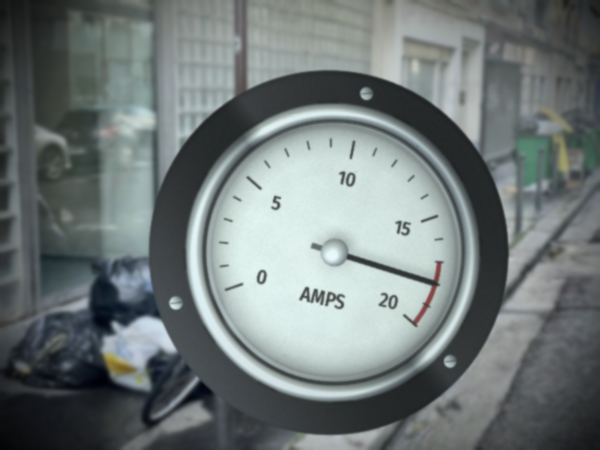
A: A 18
